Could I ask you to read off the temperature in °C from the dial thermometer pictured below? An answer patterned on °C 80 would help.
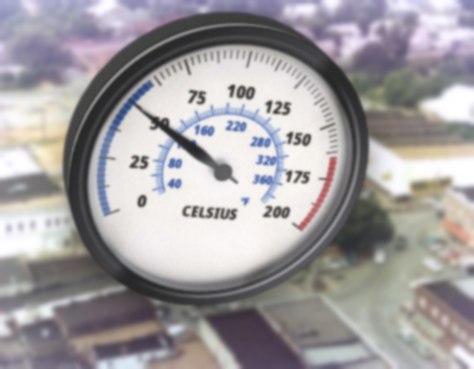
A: °C 50
